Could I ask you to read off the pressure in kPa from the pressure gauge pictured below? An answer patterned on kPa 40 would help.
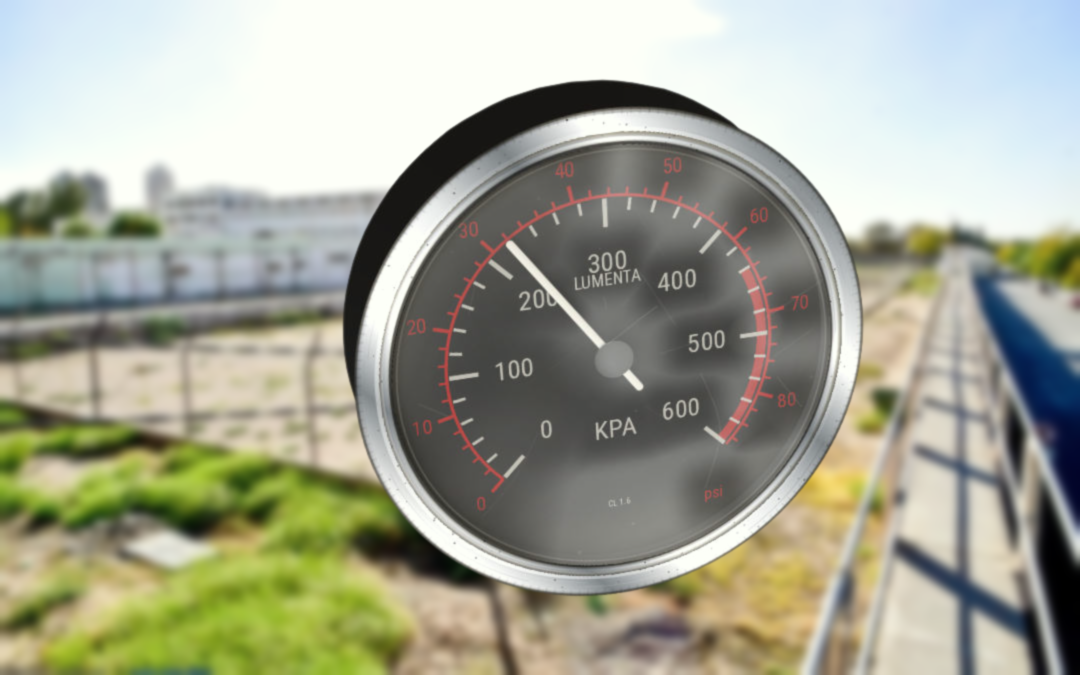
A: kPa 220
